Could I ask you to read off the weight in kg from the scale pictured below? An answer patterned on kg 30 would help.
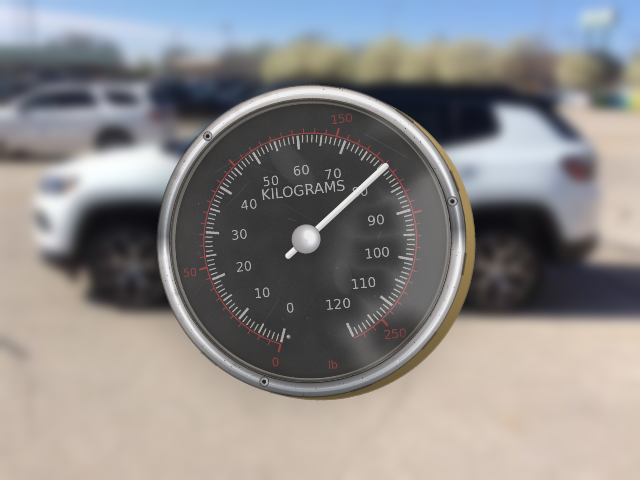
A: kg 80
